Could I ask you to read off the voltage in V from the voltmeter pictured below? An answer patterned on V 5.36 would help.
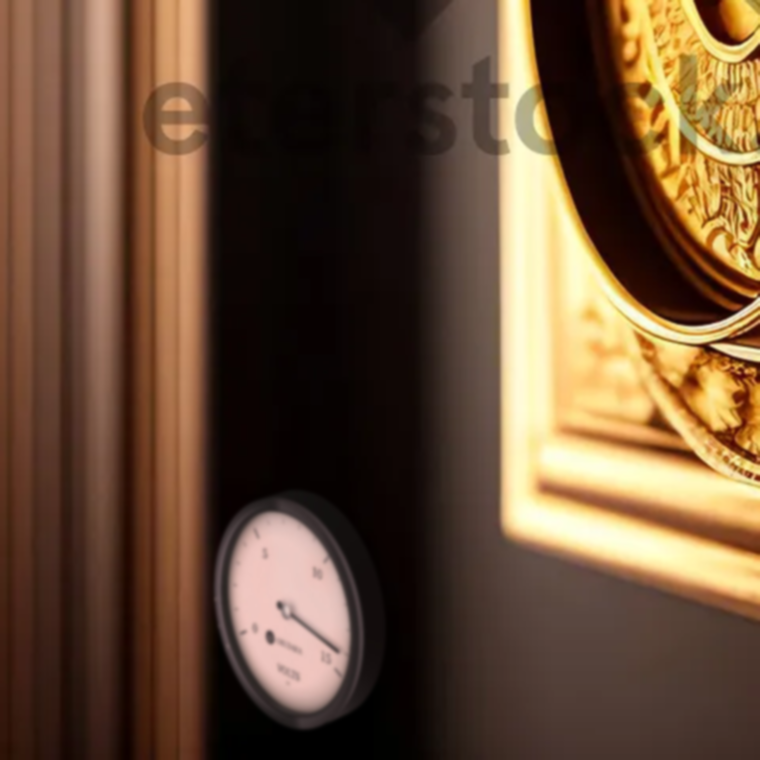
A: V 14
